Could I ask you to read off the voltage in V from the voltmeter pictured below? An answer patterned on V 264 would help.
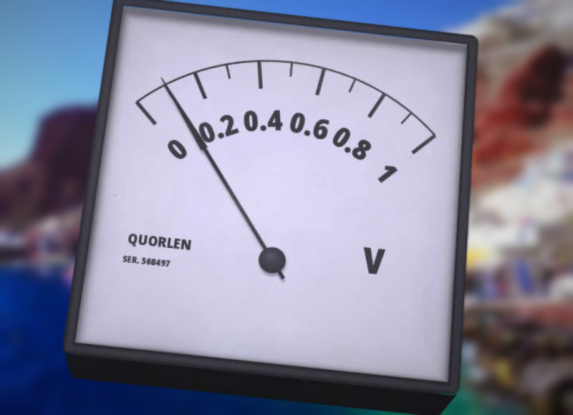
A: V 0.1
